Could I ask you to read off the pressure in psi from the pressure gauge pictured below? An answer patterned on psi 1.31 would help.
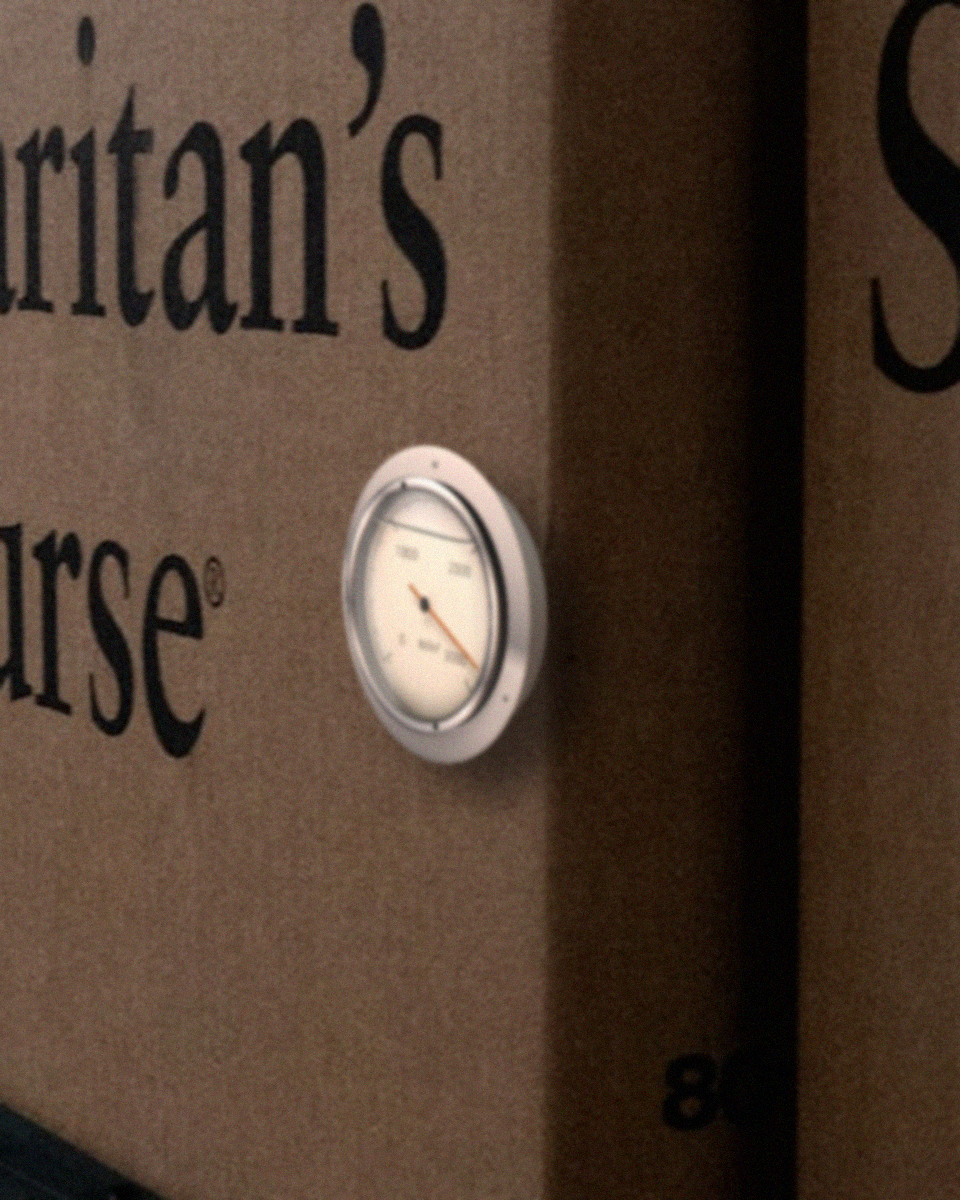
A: psi 2800
